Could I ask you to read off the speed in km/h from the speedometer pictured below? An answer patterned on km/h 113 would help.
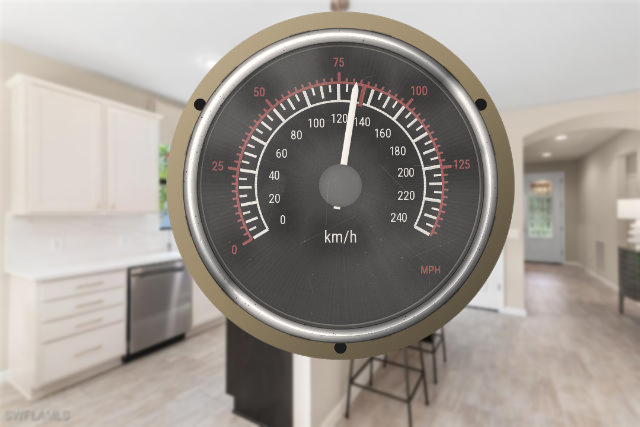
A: km/h 130
